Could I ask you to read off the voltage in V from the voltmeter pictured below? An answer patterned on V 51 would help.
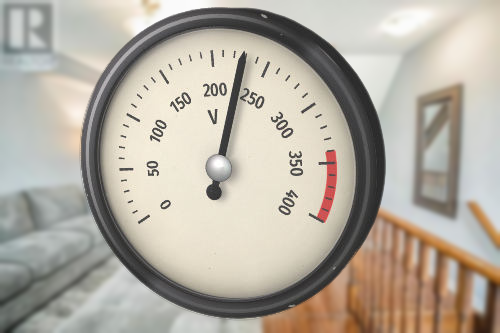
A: V 230
